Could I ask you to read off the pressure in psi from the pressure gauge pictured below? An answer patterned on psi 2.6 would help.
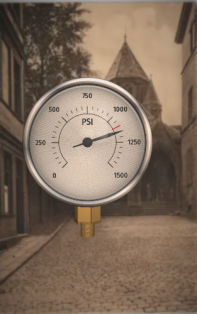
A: psi 1150
